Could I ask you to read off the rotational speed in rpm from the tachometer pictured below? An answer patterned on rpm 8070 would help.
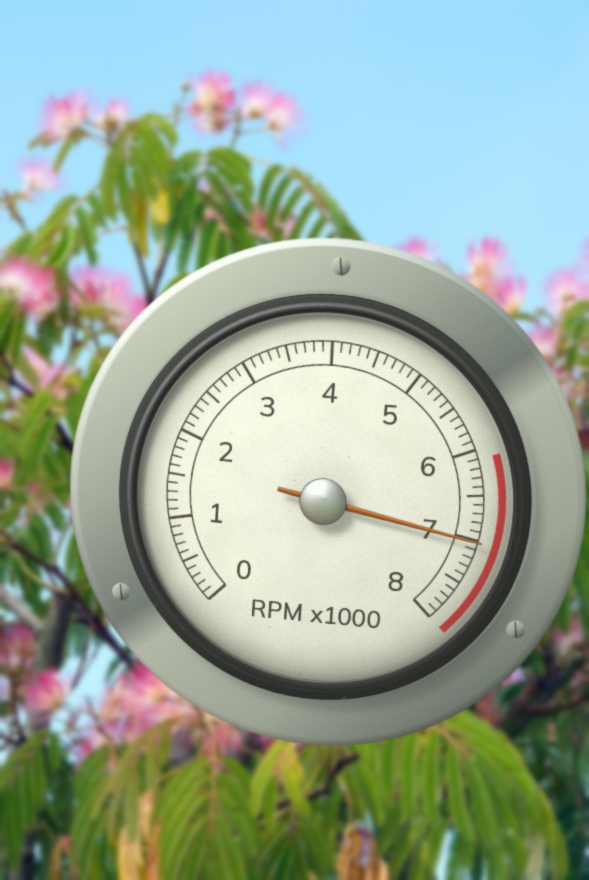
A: rpm 7000
